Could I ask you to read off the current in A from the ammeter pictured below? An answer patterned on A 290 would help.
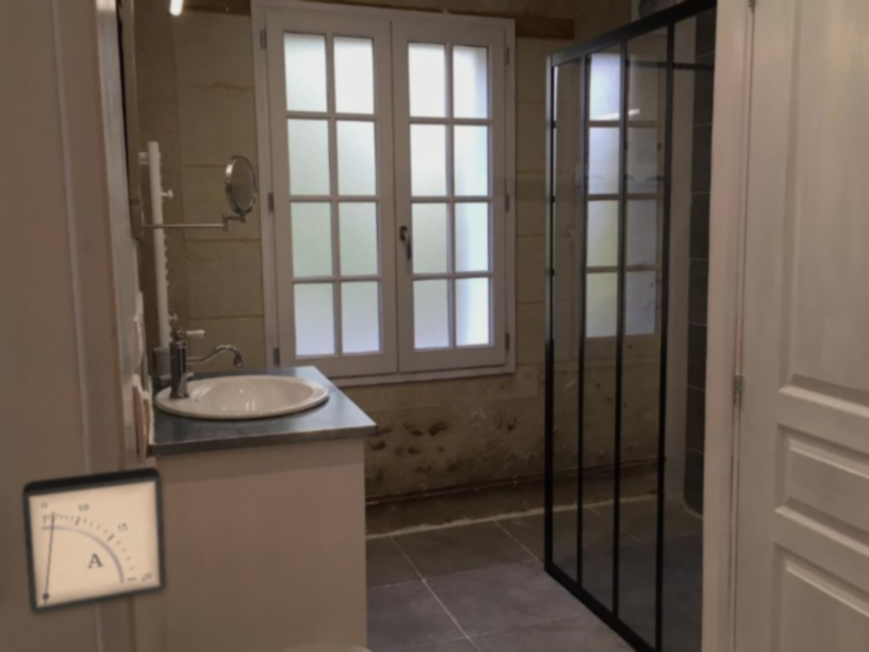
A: A 5
